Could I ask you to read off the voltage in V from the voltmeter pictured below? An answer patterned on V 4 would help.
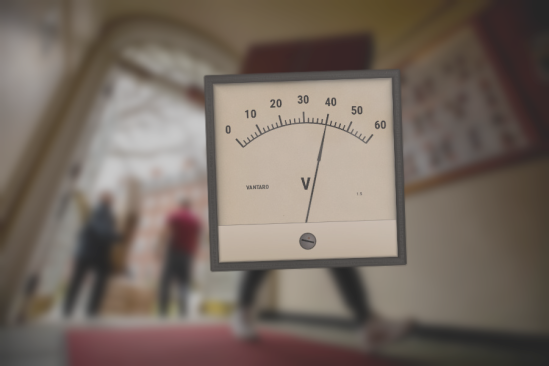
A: V 40
